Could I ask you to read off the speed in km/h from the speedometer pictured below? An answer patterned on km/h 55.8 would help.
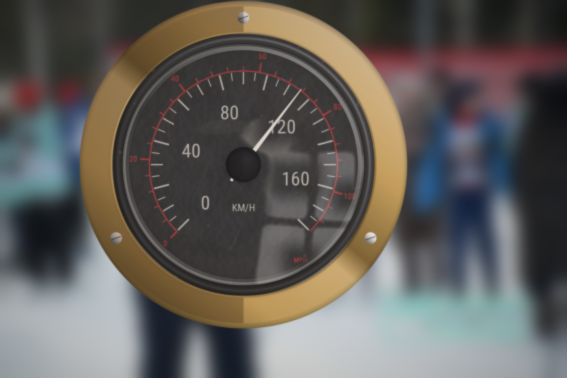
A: km/h 115
